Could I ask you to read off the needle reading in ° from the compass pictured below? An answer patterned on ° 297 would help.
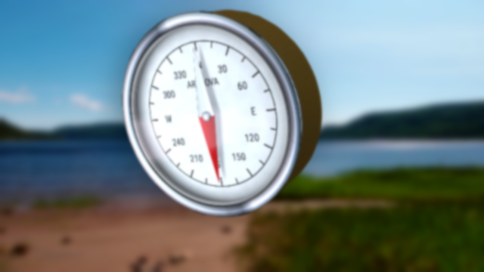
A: ° 180
